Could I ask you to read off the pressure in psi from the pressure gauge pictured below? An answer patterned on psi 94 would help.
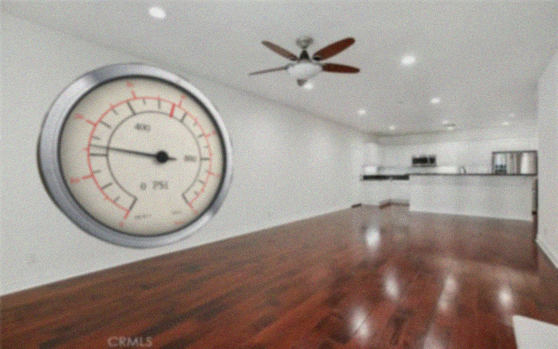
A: psi 225
